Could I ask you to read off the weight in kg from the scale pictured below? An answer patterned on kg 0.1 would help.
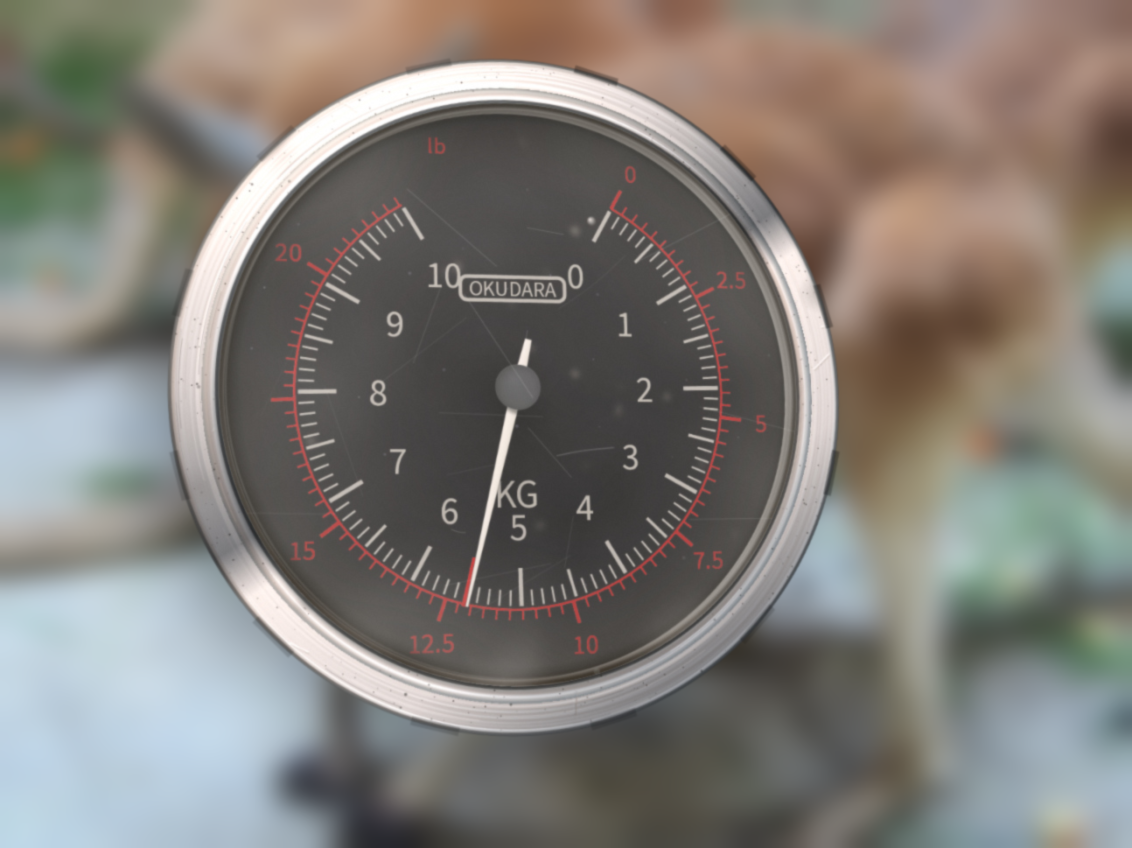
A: kg 5.5
